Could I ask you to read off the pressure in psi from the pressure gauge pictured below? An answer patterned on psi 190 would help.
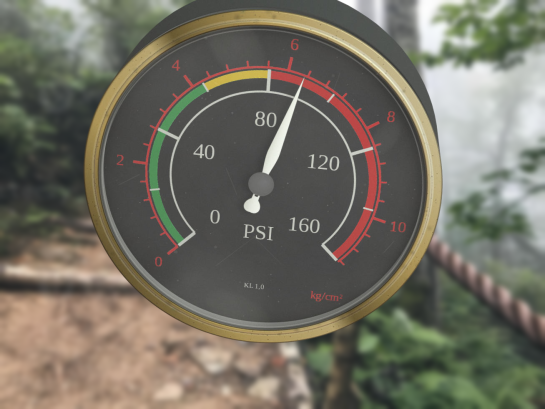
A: psi 90
